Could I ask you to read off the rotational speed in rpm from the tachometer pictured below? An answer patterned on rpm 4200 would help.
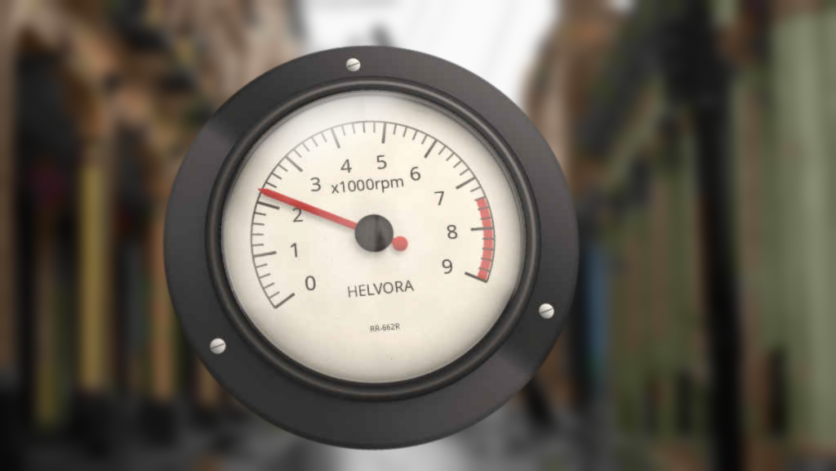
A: rpm 2200
